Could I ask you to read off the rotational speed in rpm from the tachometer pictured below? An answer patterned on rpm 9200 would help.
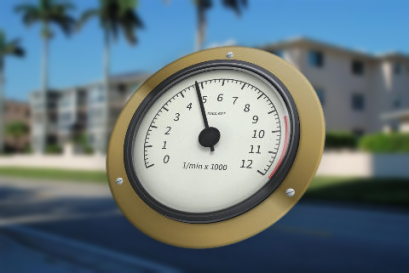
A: rpm 4800
